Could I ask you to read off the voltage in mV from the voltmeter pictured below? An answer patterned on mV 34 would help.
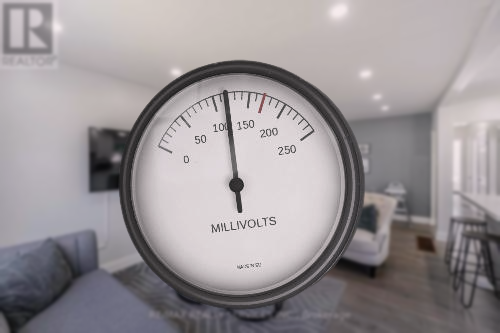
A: mV 120
